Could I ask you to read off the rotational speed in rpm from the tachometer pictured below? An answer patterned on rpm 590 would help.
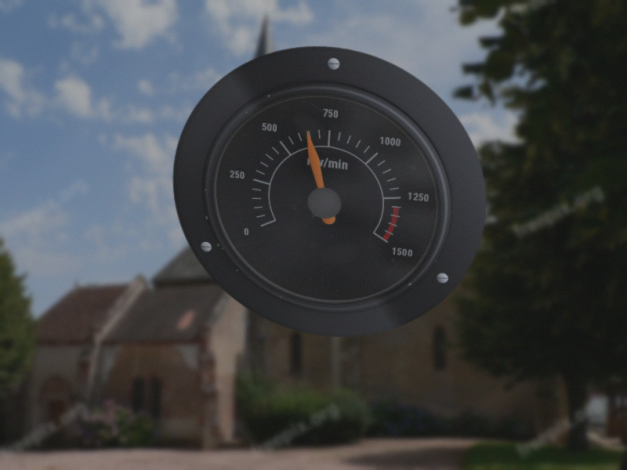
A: rpm 650
